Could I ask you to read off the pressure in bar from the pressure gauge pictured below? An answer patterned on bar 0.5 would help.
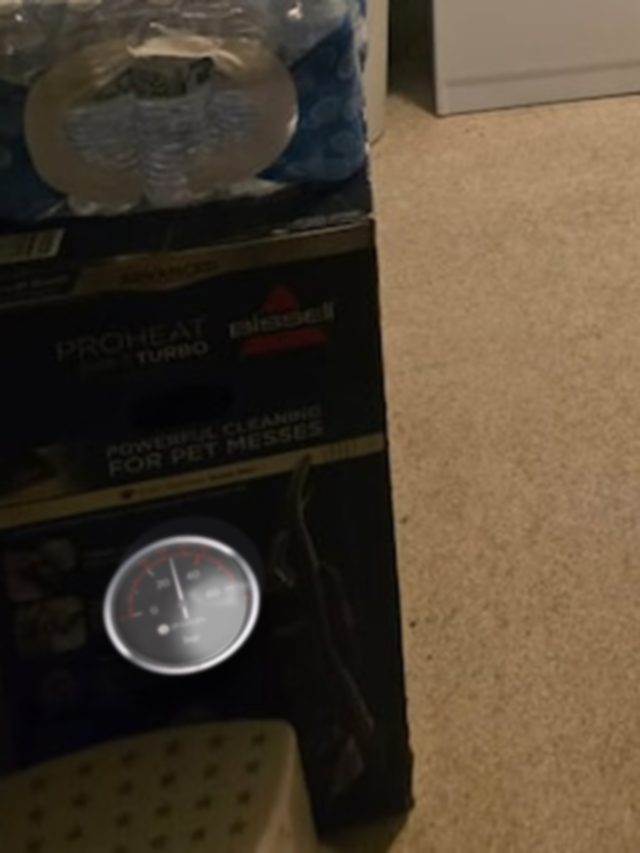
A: bar 30
